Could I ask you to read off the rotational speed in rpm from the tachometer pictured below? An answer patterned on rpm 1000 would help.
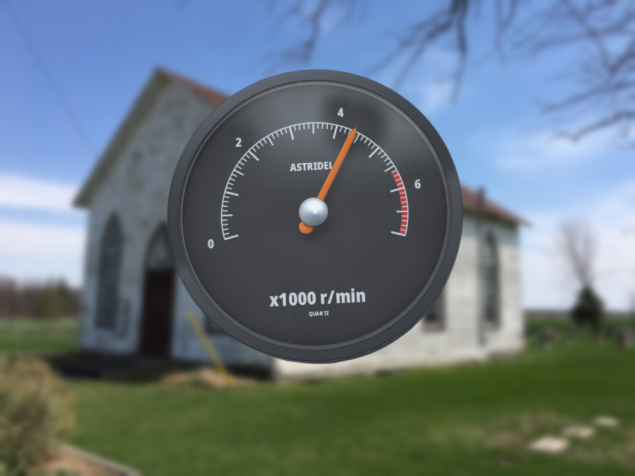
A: rpm 4400
